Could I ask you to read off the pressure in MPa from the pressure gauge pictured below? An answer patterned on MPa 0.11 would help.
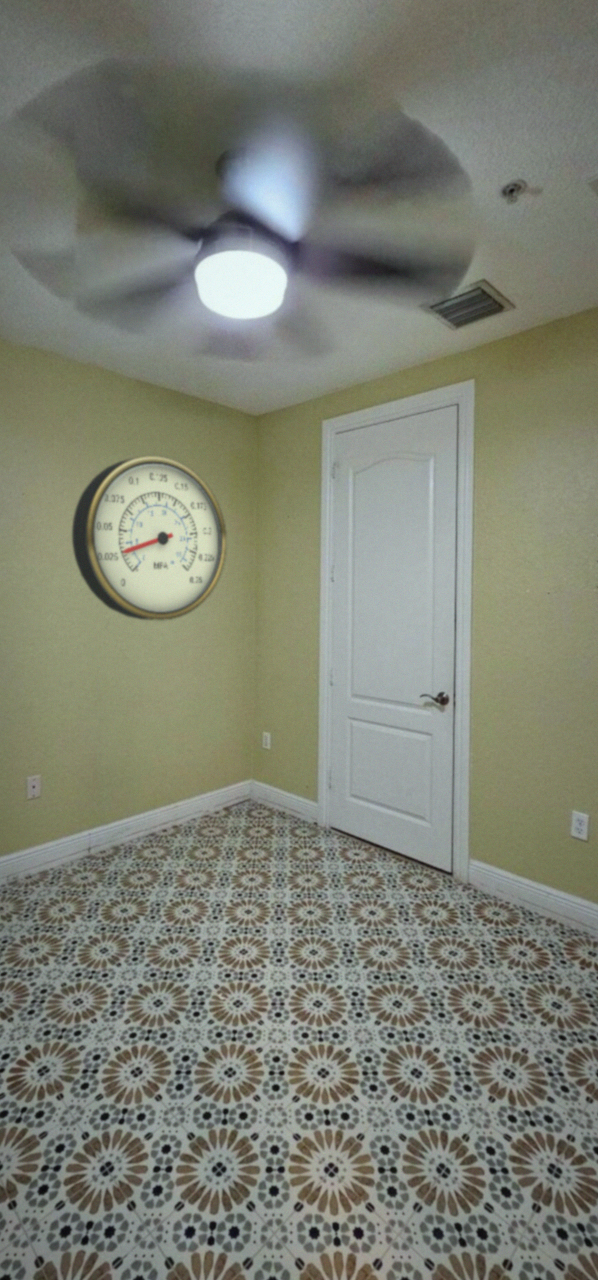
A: MPa 0.025
